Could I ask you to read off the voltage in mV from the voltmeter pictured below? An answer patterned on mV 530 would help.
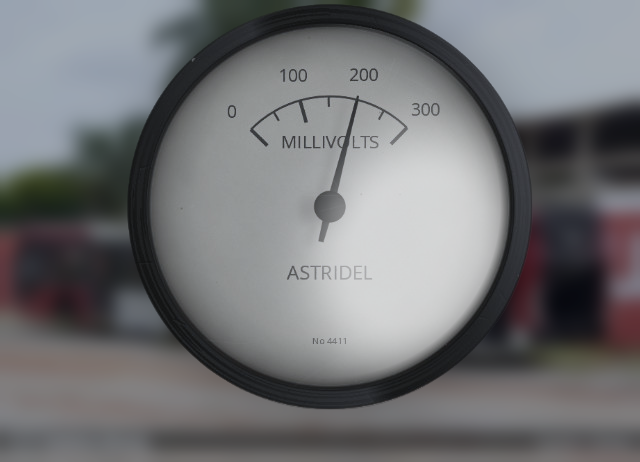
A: mV 200
